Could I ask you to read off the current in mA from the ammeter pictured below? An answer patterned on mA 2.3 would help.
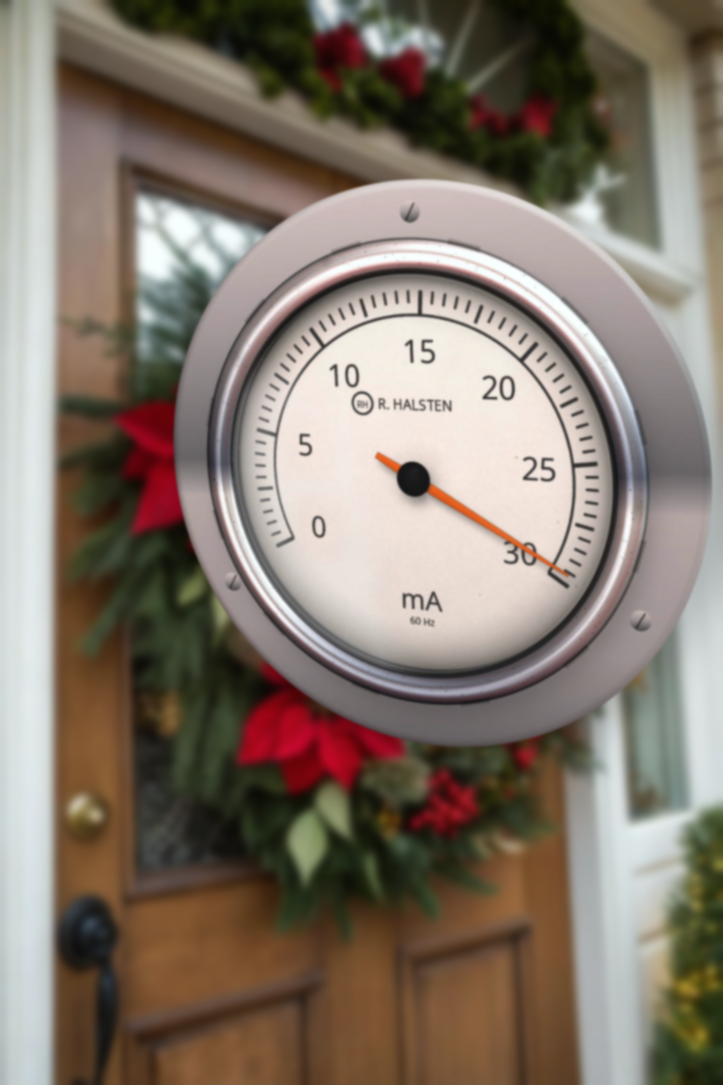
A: mA 29.5
